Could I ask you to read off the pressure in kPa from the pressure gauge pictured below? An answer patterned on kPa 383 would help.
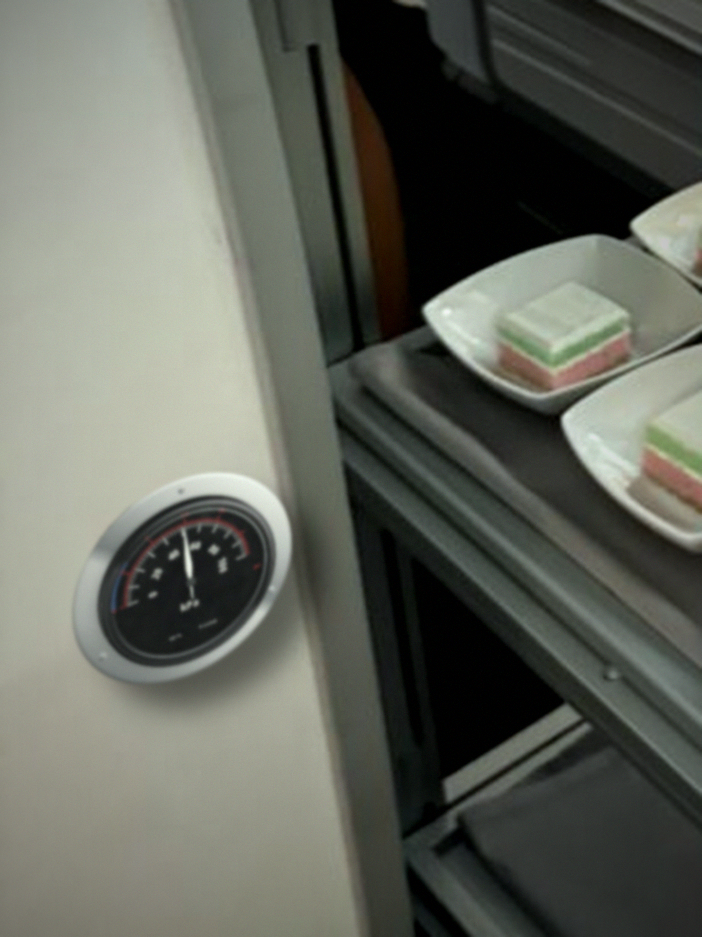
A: kPa 50
